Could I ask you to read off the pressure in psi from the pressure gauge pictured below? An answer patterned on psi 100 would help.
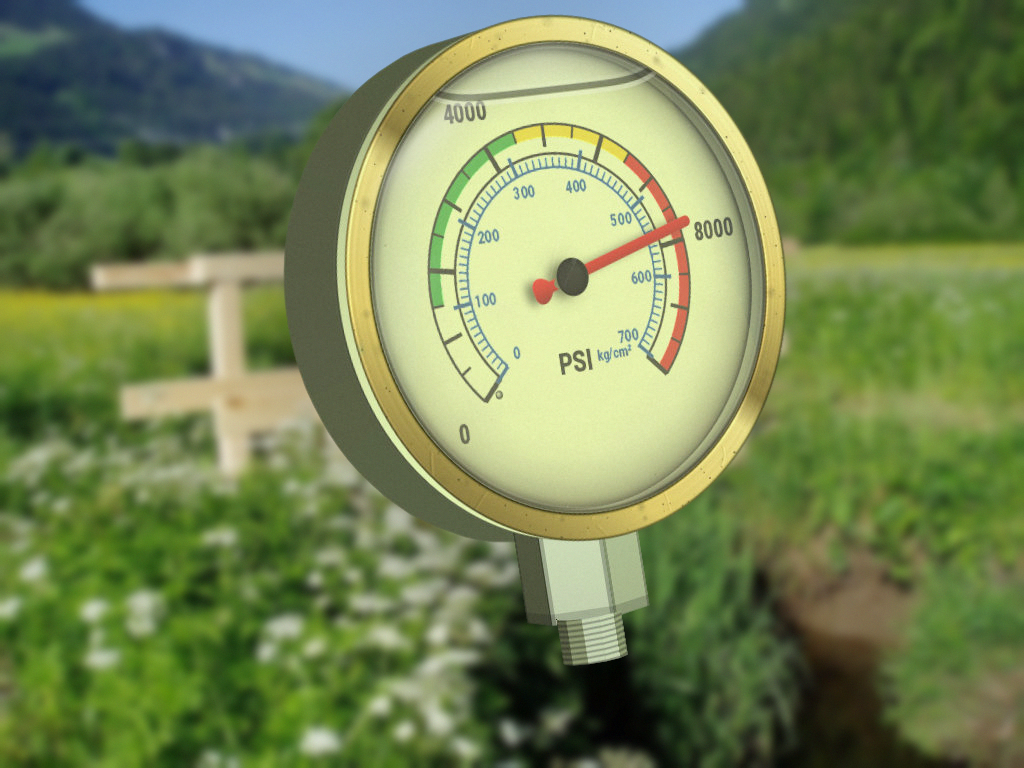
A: psi 7750
